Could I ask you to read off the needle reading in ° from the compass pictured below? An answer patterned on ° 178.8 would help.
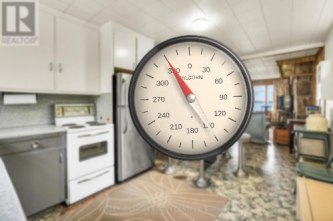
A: ° 330
